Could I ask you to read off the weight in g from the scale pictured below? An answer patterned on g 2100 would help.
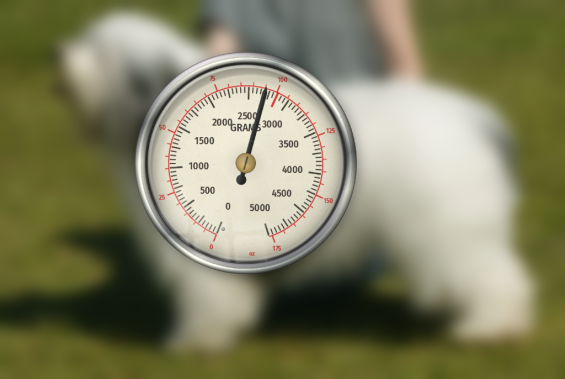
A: g 2700
